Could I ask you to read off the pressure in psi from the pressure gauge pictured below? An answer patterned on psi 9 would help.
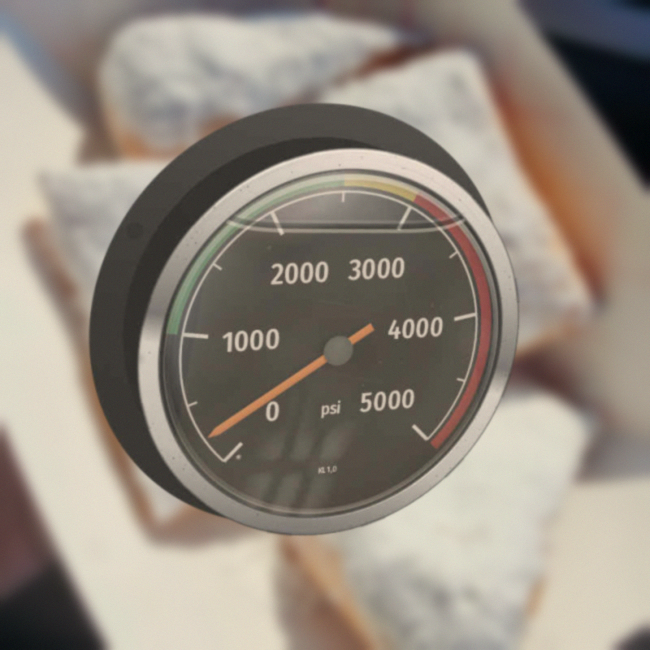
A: psi 250
